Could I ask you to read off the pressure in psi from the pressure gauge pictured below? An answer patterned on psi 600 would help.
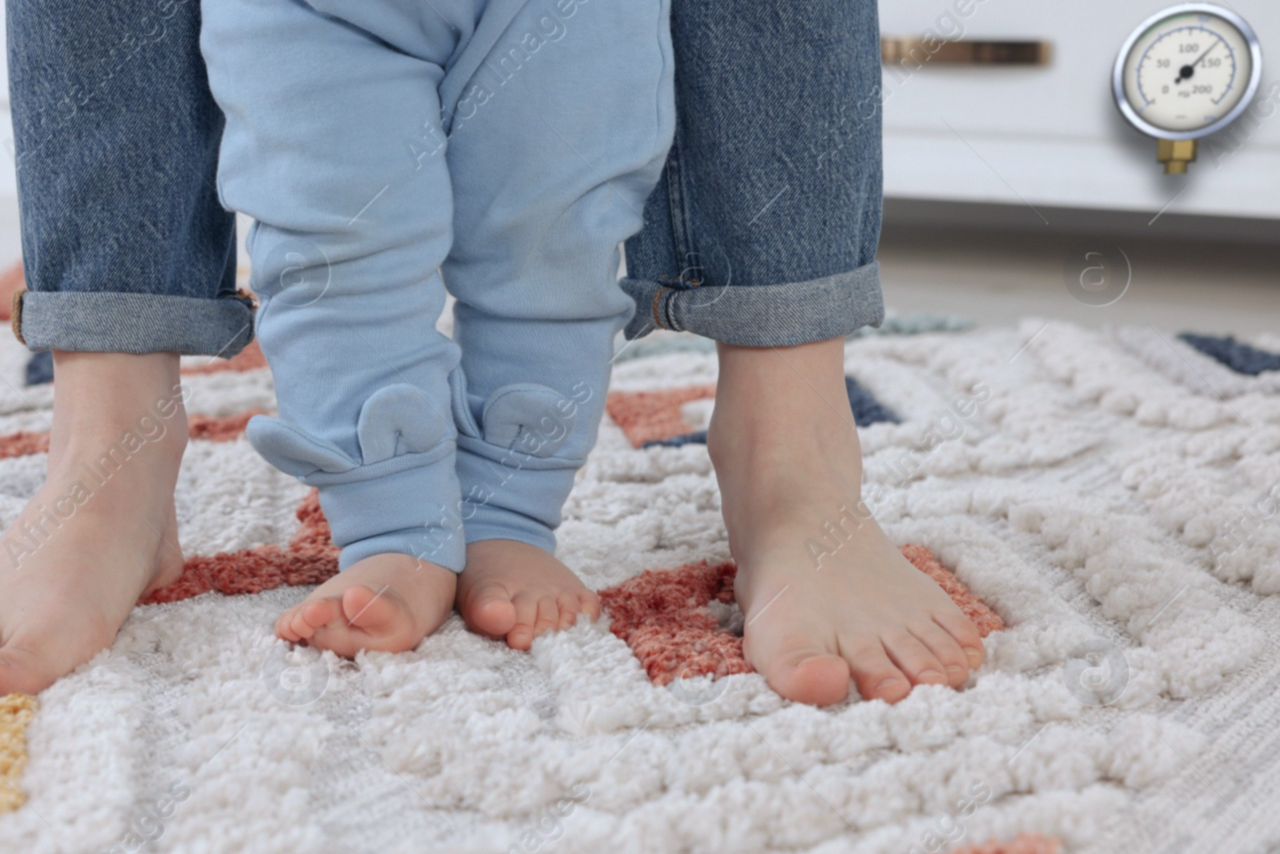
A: psi 130
